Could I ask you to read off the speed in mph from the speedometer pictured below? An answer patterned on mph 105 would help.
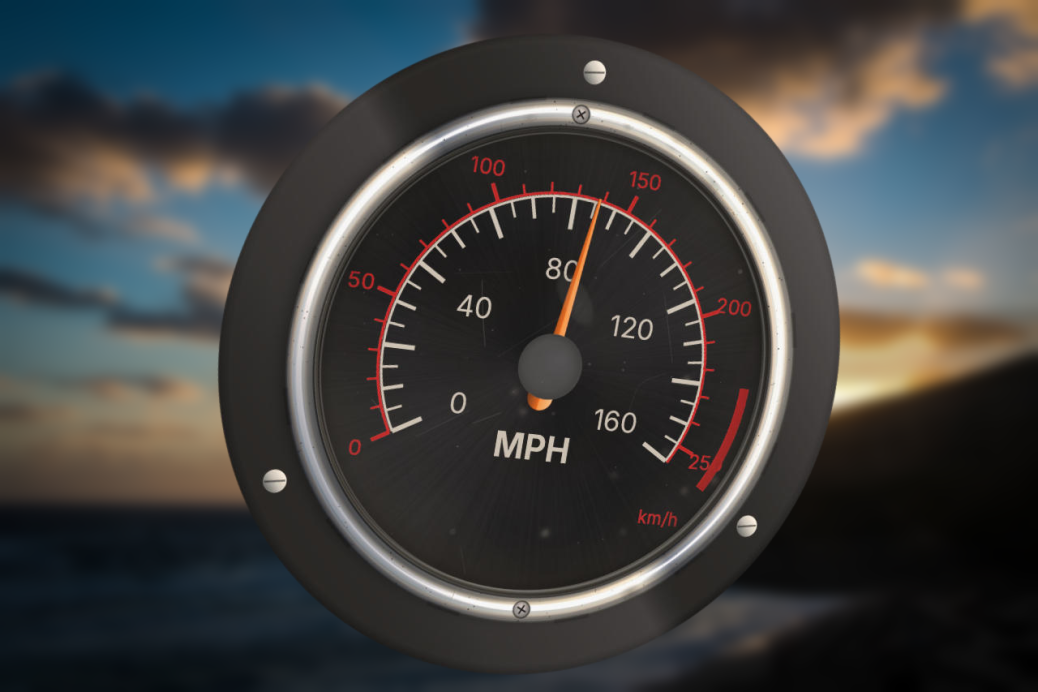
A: mph 85
